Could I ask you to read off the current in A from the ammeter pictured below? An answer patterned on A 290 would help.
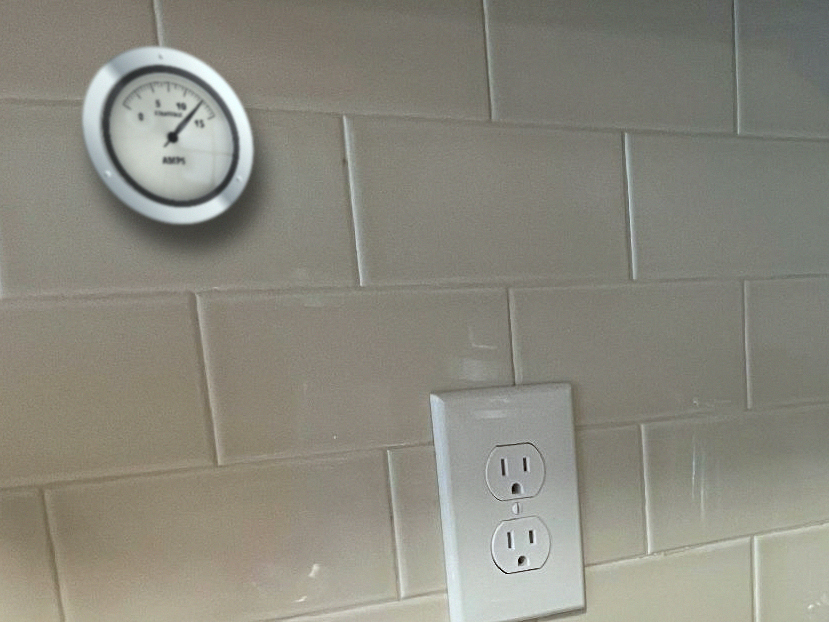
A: A 12.5
